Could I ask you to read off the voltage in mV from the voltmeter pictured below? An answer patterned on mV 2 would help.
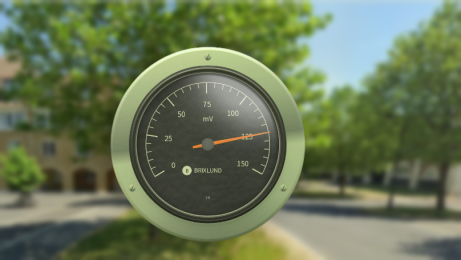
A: mV 125
